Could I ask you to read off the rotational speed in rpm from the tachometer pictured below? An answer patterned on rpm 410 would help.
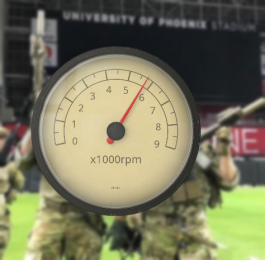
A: rpm 5750
